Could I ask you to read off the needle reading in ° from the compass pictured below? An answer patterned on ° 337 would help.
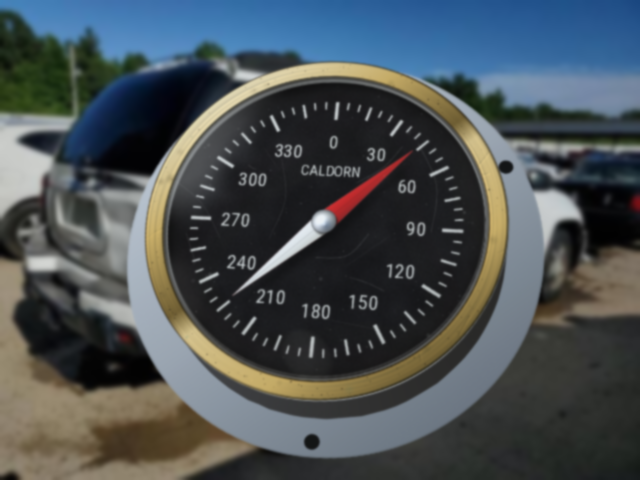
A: ° 45
